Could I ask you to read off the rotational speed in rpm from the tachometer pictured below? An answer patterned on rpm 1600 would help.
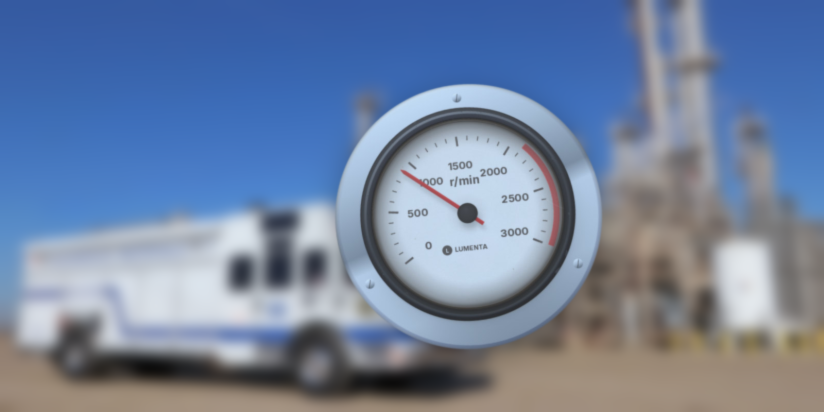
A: rpm 900
